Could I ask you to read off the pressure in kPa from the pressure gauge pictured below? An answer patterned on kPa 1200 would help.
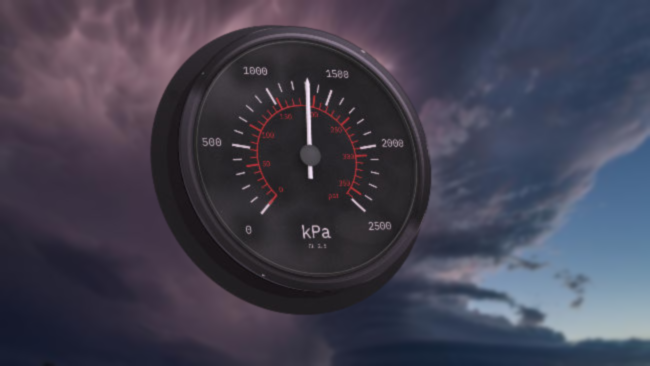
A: kPa 1300
